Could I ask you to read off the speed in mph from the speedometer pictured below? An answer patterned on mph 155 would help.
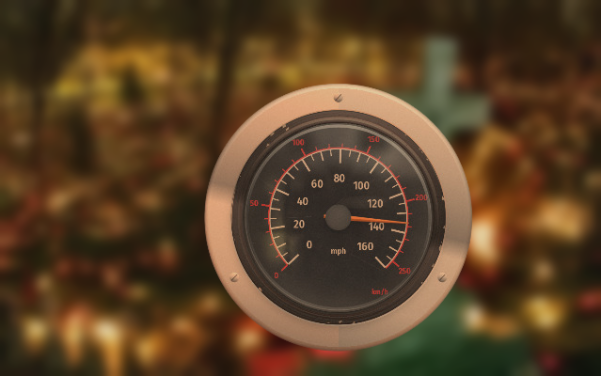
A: mph 135
